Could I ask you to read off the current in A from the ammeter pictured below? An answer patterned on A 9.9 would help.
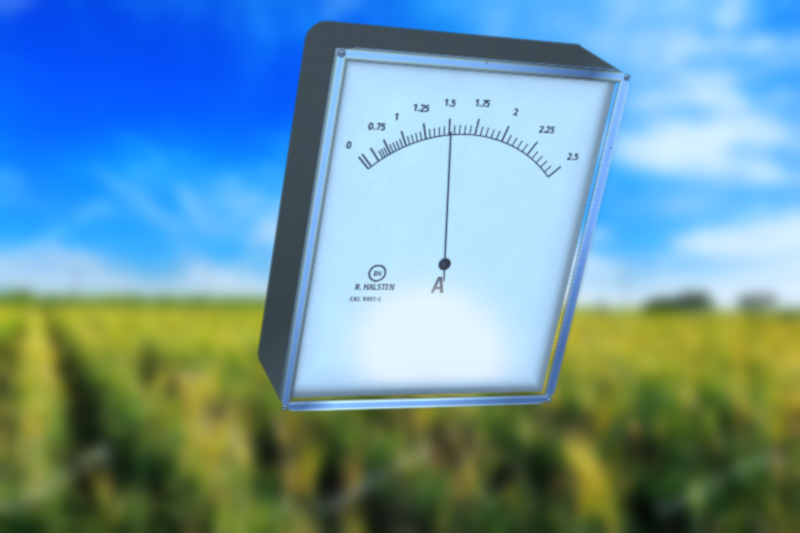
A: A 1.5
